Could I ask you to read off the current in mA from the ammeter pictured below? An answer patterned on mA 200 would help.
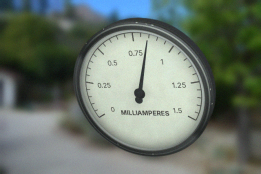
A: mA 0.85
